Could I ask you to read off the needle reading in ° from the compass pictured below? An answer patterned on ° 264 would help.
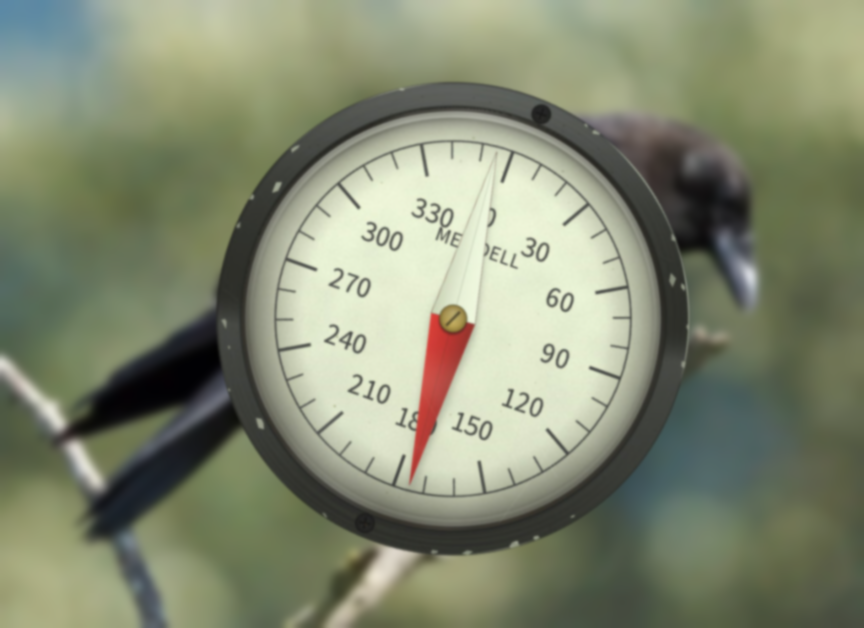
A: ° 175
